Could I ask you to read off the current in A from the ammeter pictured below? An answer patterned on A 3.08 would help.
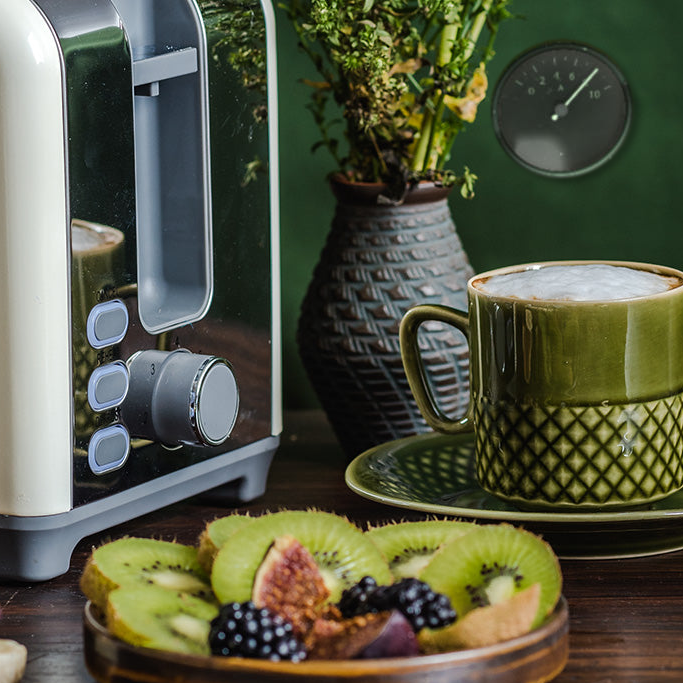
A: A 8
